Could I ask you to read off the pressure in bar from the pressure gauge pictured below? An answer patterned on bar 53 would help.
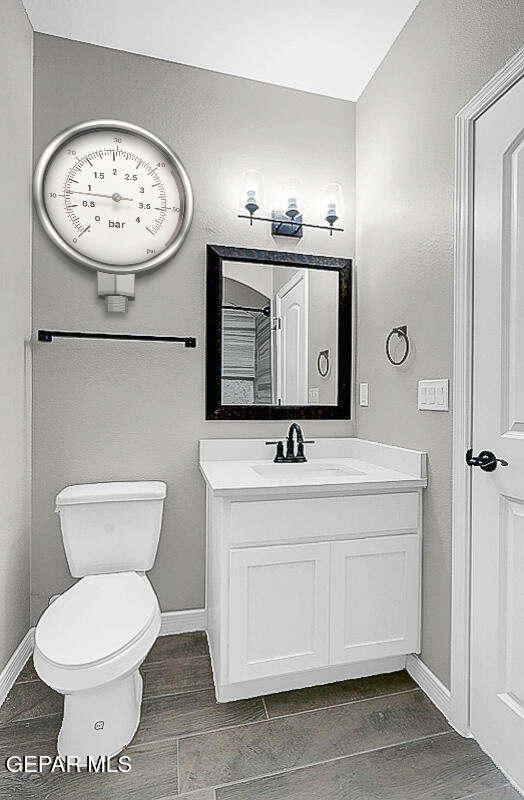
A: bar 0.75
